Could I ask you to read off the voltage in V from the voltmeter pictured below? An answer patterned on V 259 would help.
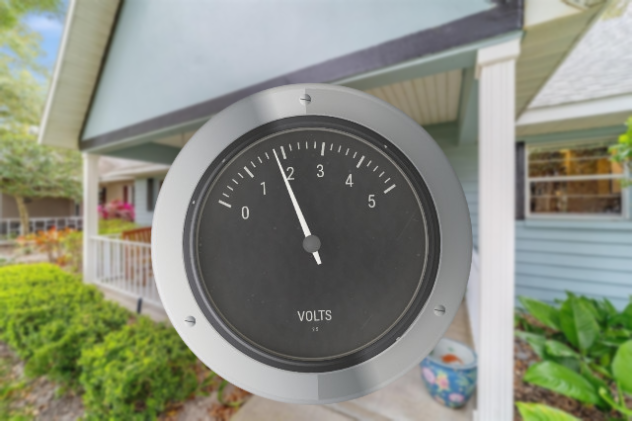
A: V 1.8
